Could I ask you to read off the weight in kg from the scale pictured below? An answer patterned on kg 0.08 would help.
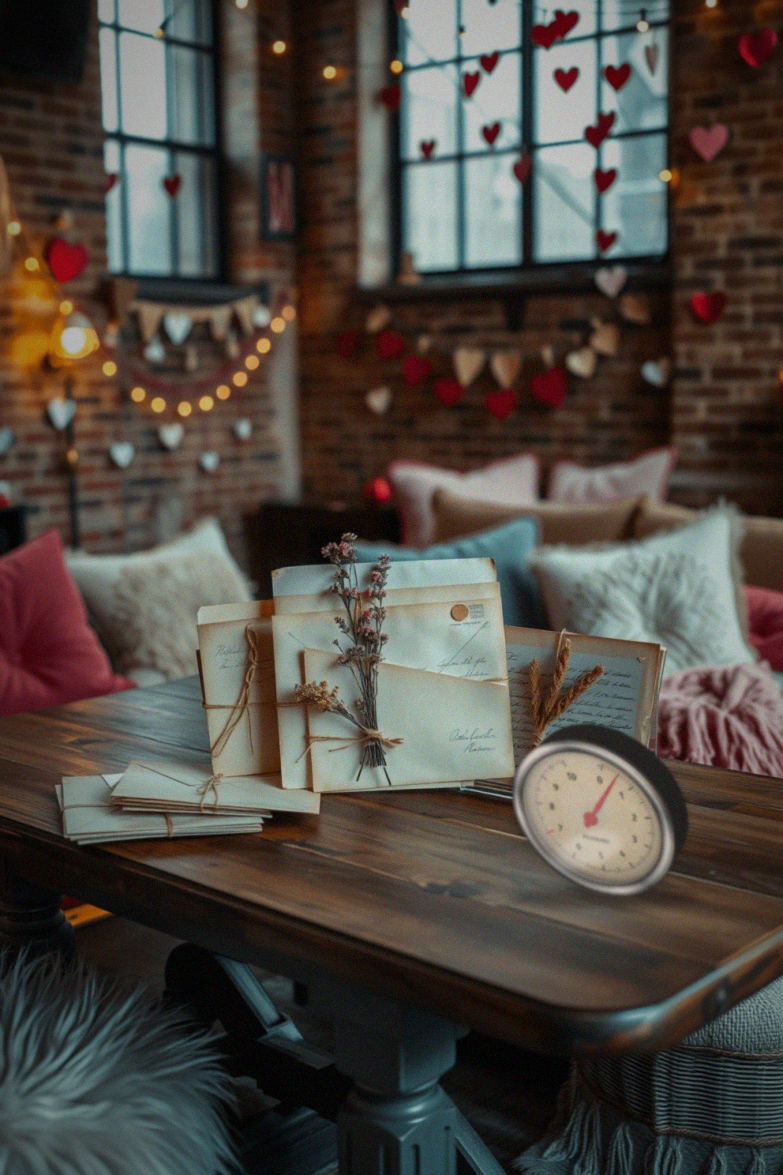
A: kg 0.5
